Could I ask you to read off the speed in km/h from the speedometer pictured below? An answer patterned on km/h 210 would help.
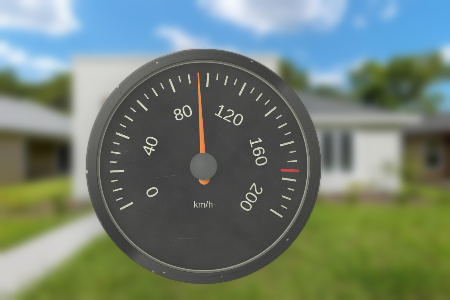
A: km/h 95
